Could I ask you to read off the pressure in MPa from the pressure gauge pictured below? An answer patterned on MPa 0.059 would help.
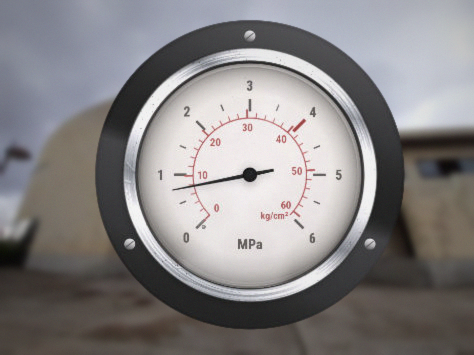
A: MPa 0.75
